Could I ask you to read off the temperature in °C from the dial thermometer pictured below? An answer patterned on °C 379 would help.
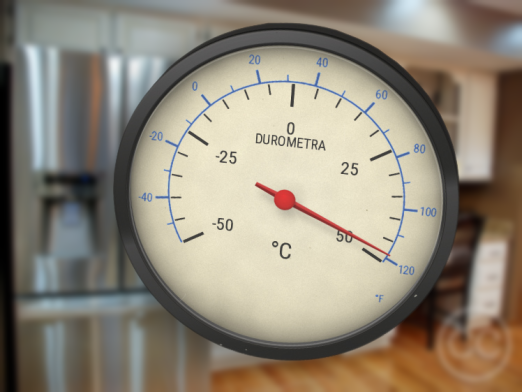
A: °C 47.5
